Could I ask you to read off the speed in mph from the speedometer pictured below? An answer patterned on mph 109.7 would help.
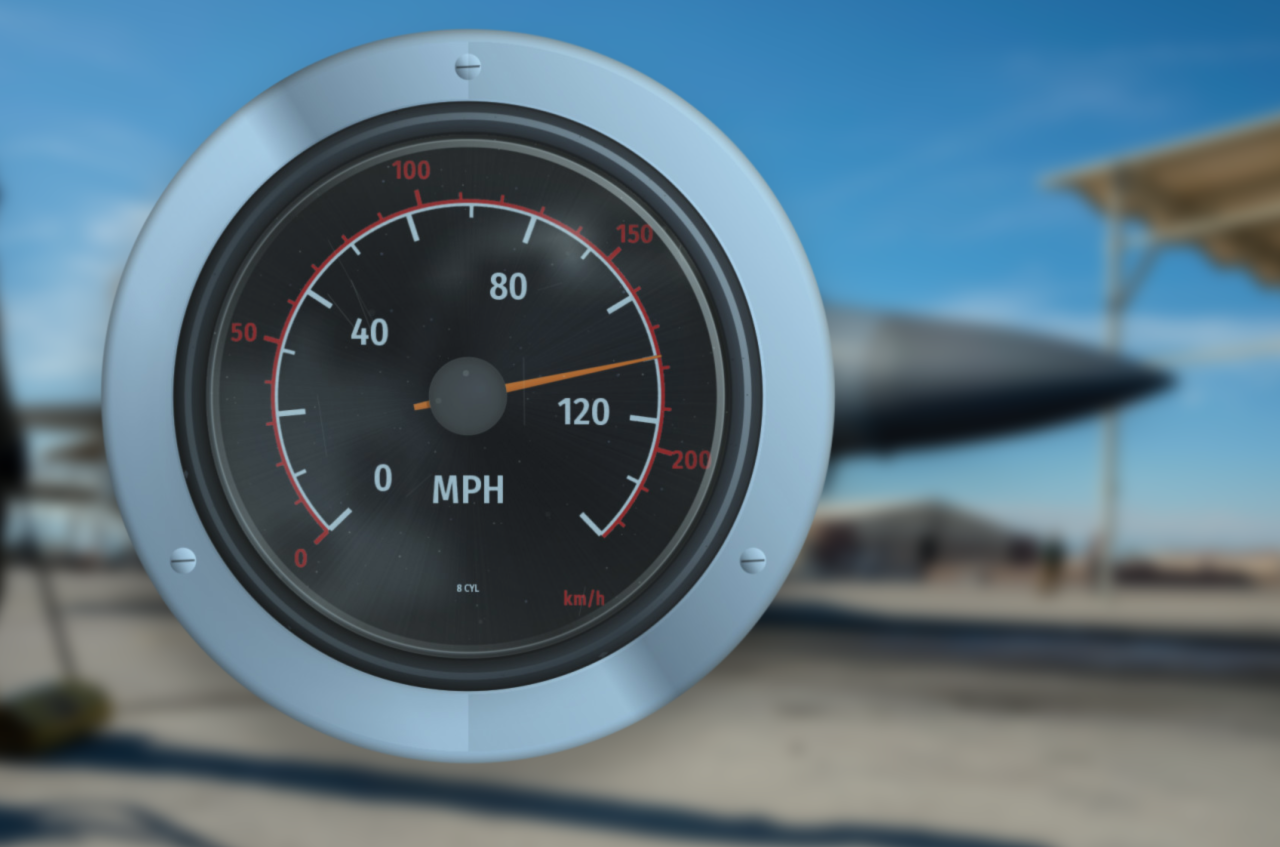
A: mph 110
